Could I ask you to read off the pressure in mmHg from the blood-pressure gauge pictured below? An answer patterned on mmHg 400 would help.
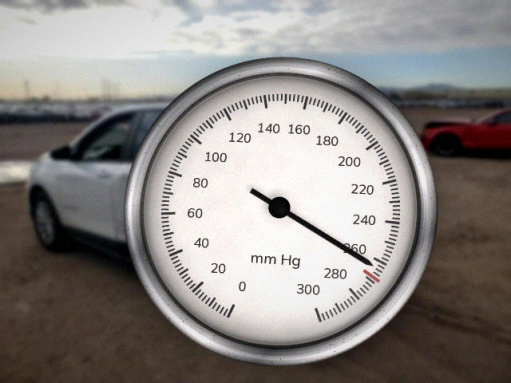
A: mmHg 264
